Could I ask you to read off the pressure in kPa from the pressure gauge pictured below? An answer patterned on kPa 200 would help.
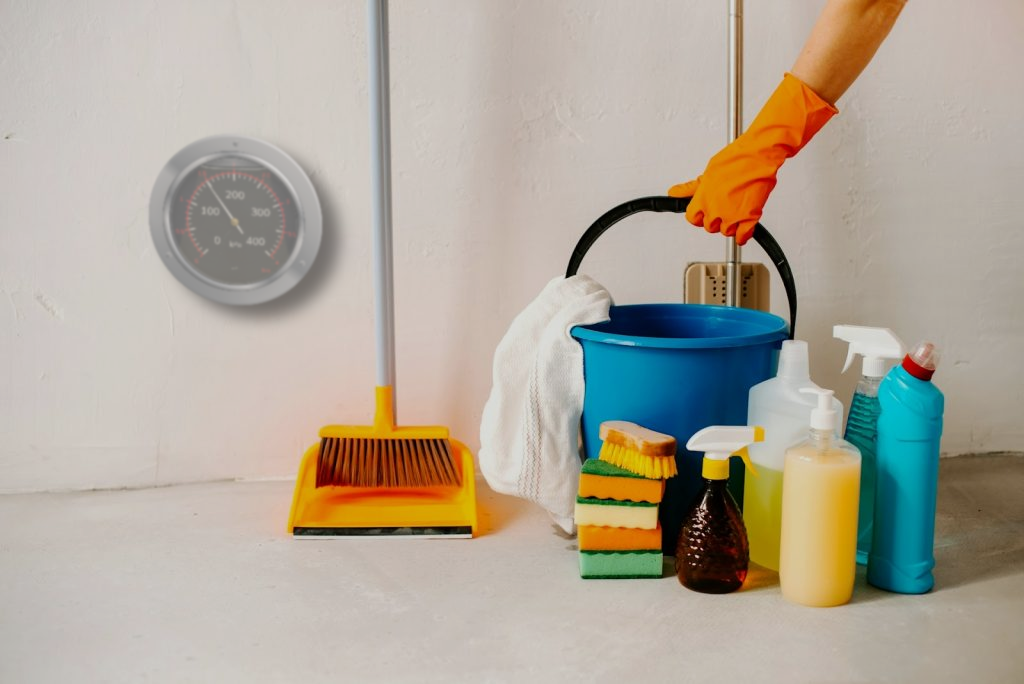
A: kPa 150
